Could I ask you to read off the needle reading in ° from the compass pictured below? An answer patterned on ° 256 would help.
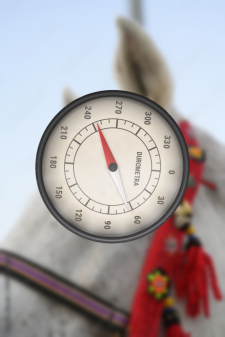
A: ° 245
